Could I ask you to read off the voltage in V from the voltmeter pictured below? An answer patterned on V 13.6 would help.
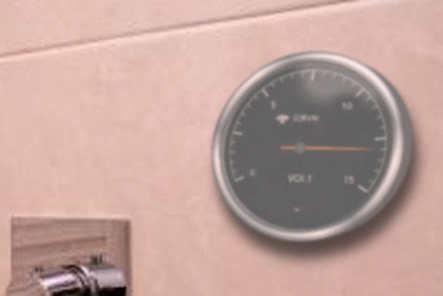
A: V 13
